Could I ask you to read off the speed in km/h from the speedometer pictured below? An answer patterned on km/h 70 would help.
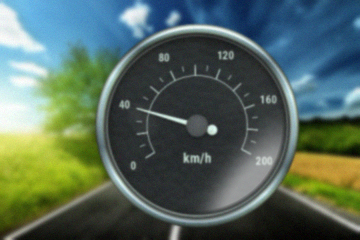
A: km/h 40
